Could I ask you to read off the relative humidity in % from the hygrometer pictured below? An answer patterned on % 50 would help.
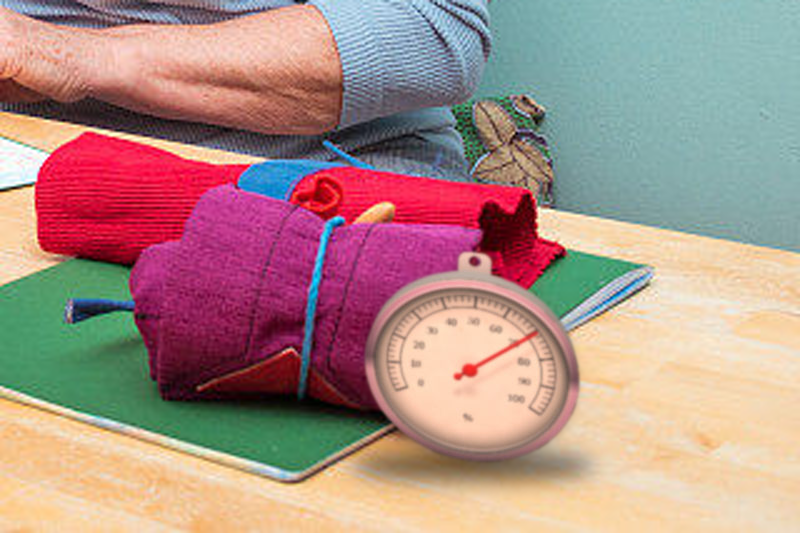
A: % 70
